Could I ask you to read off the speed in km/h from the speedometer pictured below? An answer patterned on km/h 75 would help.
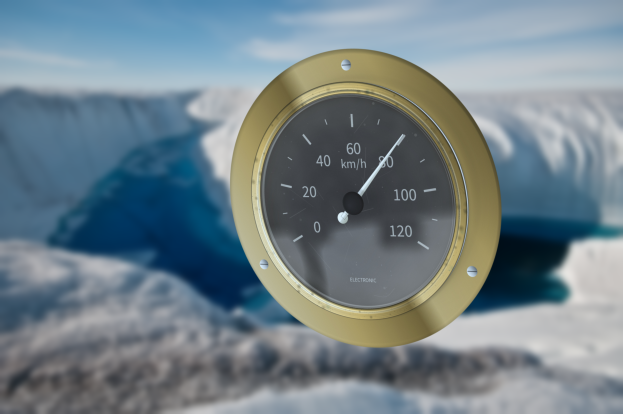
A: km/h 80
